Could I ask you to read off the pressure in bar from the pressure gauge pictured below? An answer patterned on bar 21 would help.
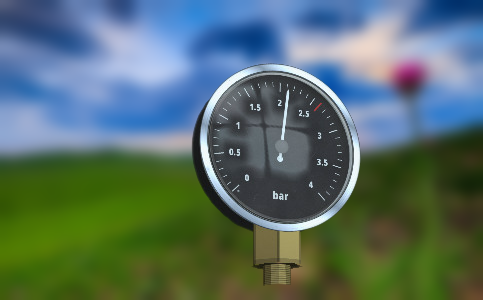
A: bar 2.1
